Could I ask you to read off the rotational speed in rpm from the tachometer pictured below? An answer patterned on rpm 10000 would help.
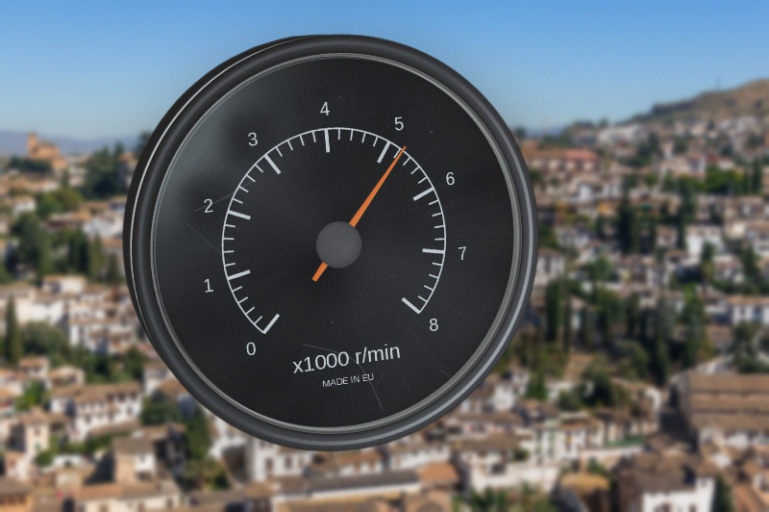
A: rpm 5200
